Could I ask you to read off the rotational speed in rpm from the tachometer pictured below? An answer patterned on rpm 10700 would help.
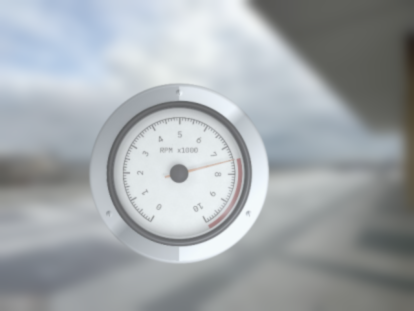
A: rpm 7500
